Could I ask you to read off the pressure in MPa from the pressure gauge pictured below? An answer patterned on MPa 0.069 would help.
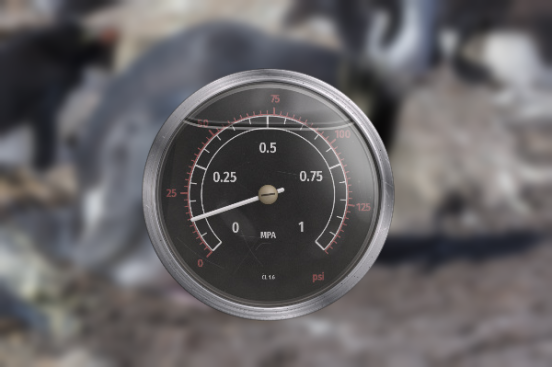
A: MPa 0.1
